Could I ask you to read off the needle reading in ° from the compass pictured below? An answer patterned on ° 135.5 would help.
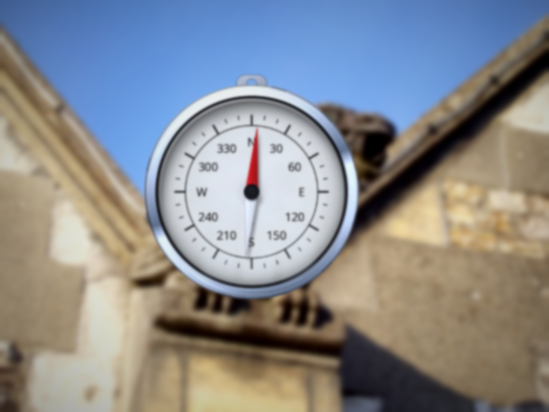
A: ° 5
